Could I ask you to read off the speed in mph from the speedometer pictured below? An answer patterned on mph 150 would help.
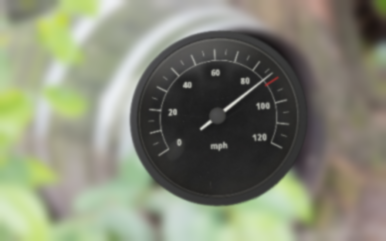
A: mph 87.5
